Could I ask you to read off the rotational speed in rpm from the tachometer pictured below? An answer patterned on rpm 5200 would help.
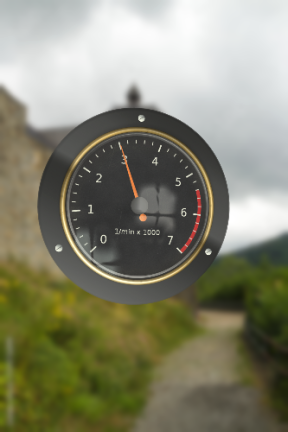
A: rpm 3000
